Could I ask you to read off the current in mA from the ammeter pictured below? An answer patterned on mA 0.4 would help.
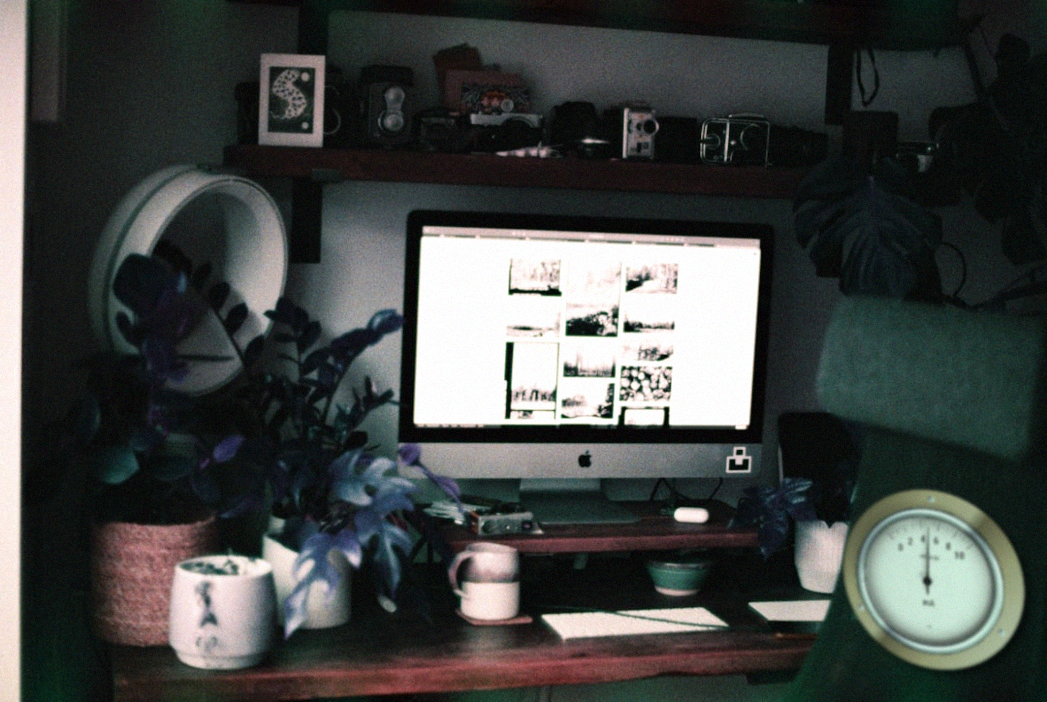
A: mA 5
